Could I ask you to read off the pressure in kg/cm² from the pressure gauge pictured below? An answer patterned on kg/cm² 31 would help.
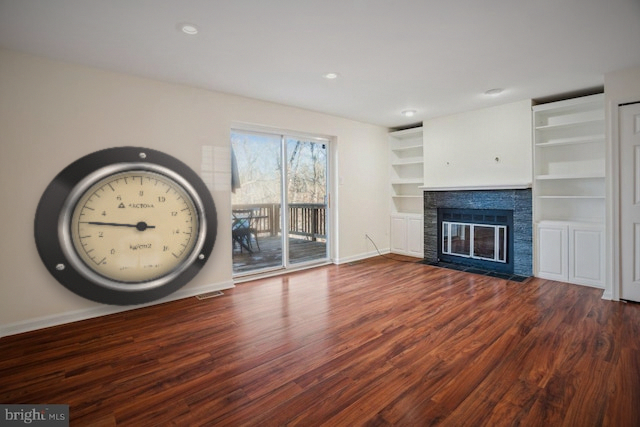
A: kg/cm² 3
